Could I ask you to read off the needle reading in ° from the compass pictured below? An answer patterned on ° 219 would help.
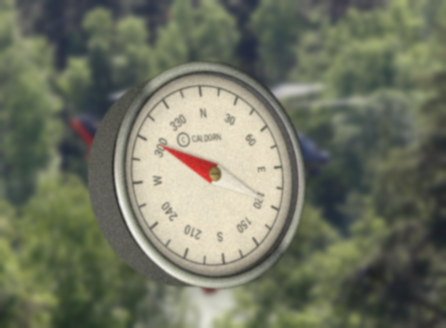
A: ° 300
